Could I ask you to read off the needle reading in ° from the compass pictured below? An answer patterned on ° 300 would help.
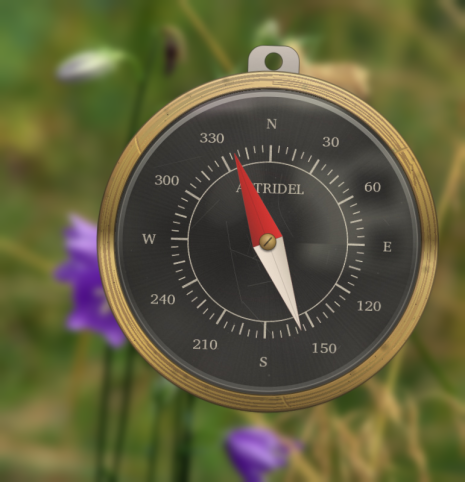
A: ° 337.5
